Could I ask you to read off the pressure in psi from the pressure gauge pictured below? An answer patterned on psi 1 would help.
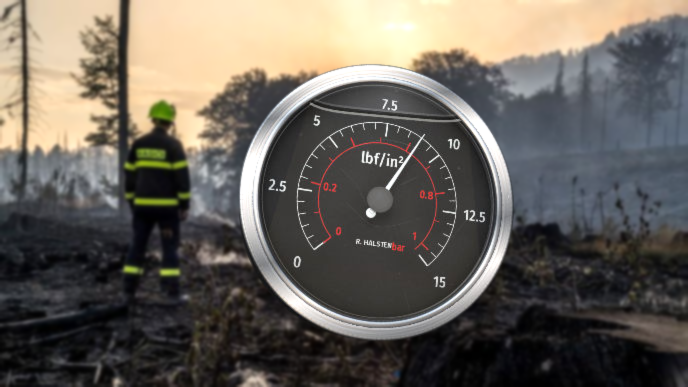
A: psi 9
